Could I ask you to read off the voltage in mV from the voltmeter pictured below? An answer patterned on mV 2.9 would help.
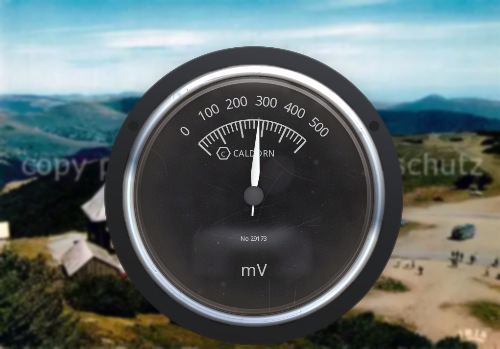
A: mV 280
